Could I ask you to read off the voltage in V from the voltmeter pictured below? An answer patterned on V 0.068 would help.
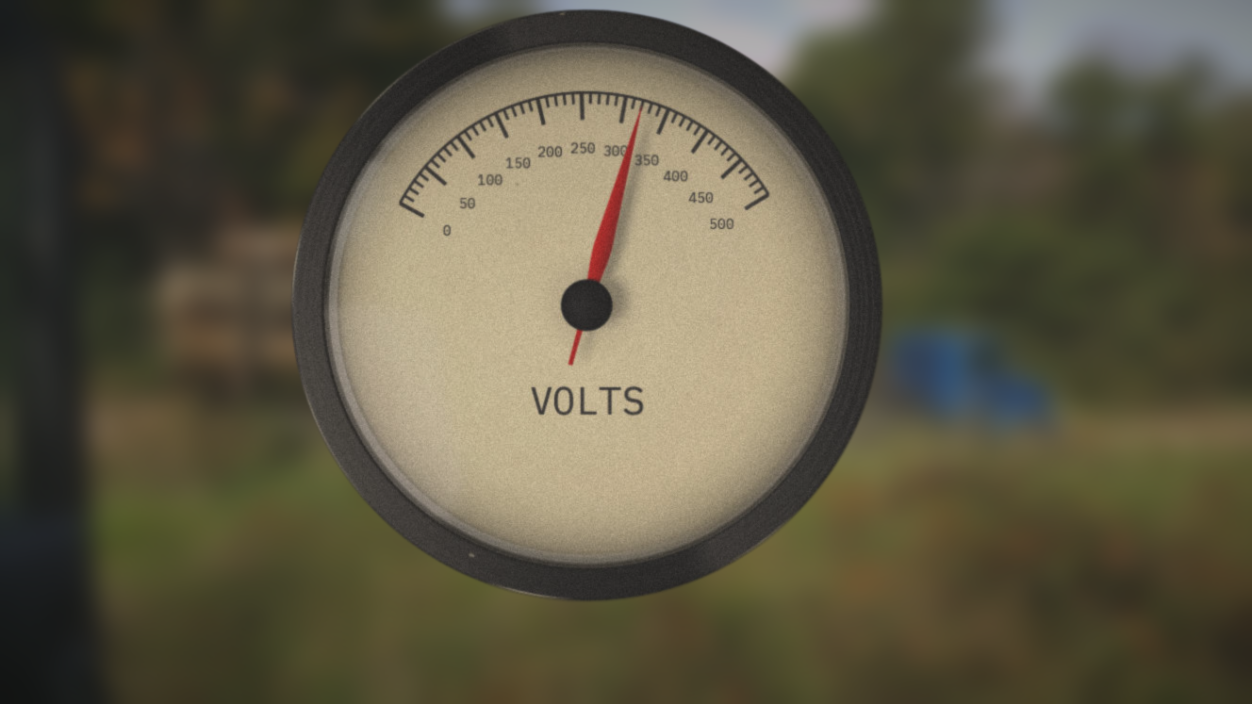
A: V 320
